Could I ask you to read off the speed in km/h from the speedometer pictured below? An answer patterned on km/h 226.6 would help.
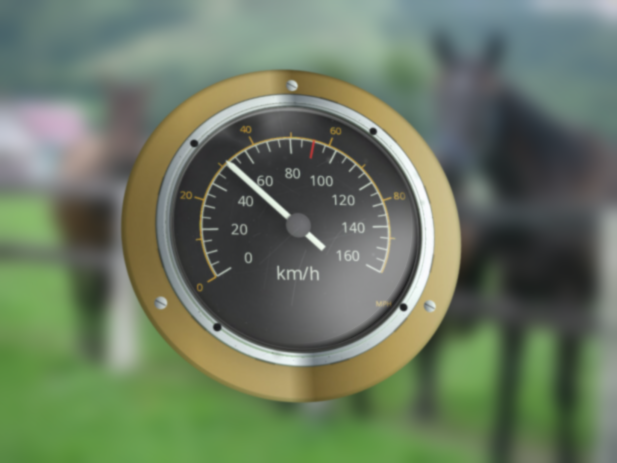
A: km/h 50
